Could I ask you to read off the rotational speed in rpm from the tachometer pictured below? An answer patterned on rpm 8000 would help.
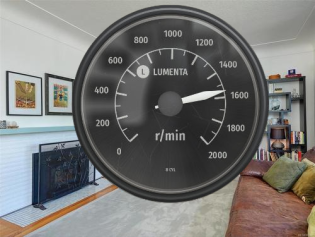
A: rpm 1550
